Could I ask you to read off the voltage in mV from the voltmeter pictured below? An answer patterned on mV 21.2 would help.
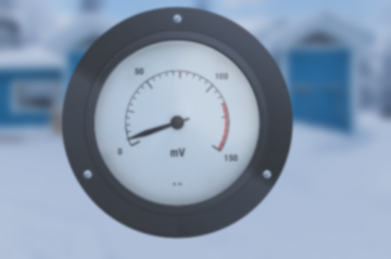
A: mV 5
